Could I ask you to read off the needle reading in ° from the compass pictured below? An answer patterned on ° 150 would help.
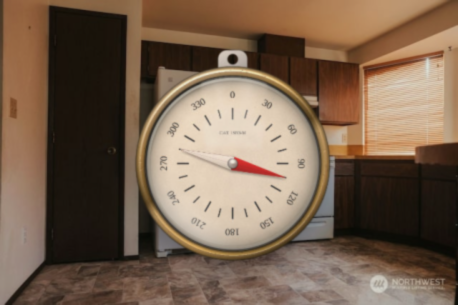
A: ° 105
